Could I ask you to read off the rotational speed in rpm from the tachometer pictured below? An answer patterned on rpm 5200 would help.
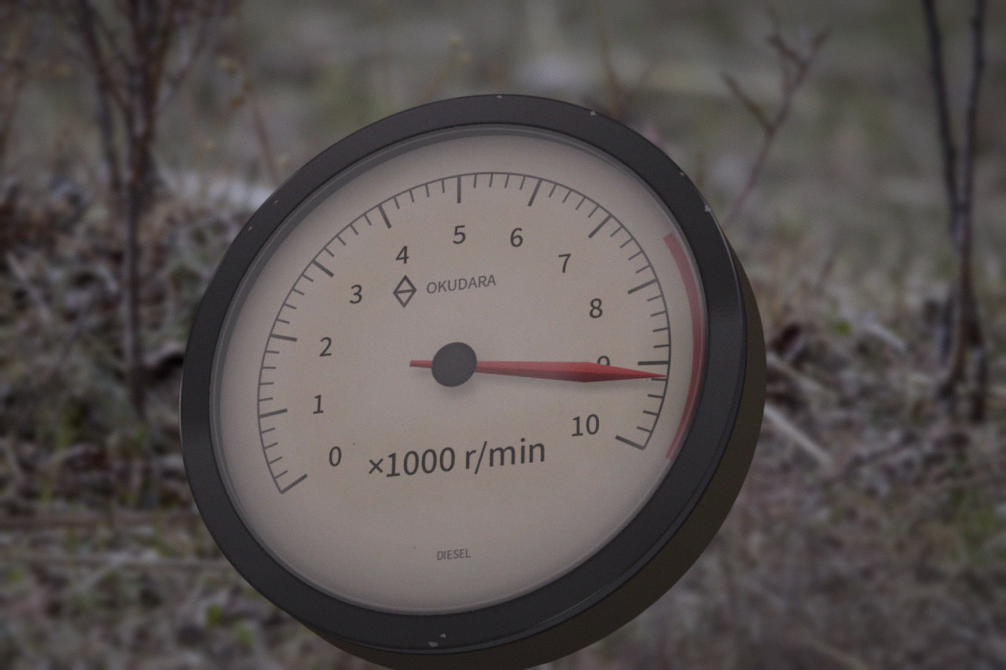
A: rpm 9200
